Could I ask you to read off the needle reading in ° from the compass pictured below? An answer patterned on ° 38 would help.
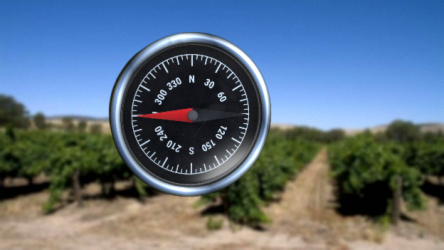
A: ° 270
